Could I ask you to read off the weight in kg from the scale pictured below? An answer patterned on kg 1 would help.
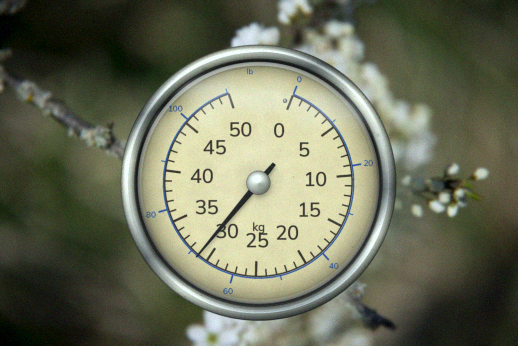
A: kg 31
